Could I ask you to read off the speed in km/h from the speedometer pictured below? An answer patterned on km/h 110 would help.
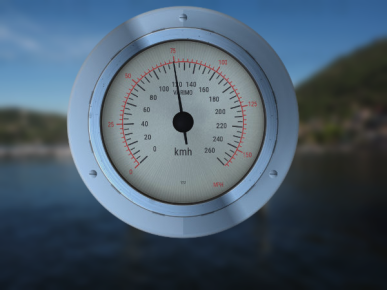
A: km/h 120
